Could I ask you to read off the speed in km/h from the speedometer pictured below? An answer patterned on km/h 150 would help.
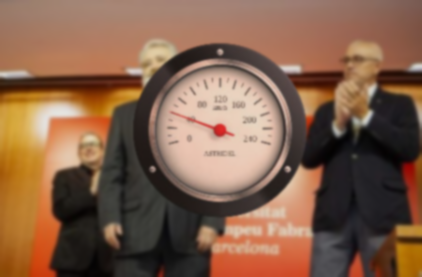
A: km/h 40
